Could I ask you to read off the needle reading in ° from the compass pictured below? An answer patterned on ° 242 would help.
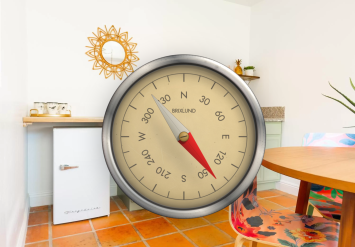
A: ° 142.5
